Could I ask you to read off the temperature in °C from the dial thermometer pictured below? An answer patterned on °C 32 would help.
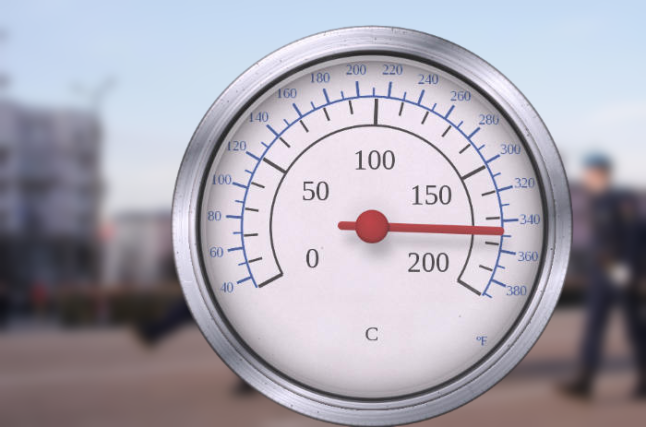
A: °C 175
